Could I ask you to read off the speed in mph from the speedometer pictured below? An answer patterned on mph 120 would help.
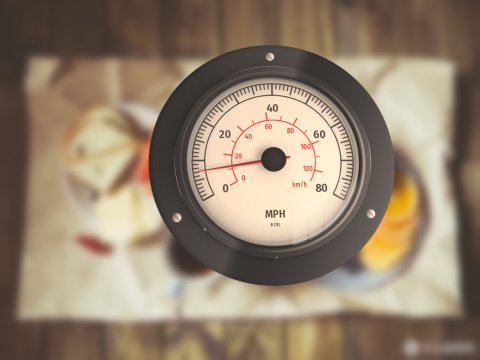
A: mph 7
